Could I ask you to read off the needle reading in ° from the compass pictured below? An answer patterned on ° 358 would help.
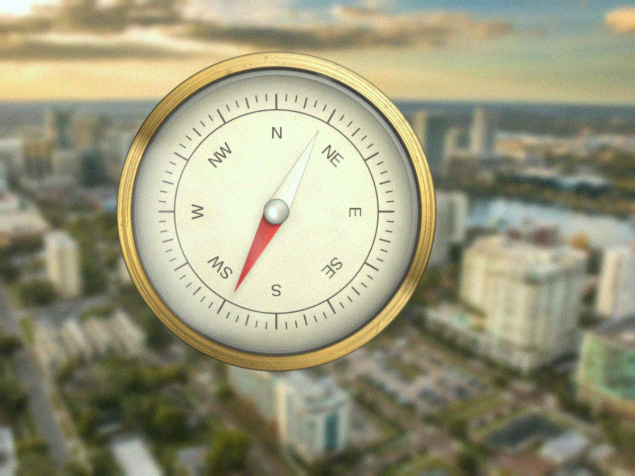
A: ° 207.5
